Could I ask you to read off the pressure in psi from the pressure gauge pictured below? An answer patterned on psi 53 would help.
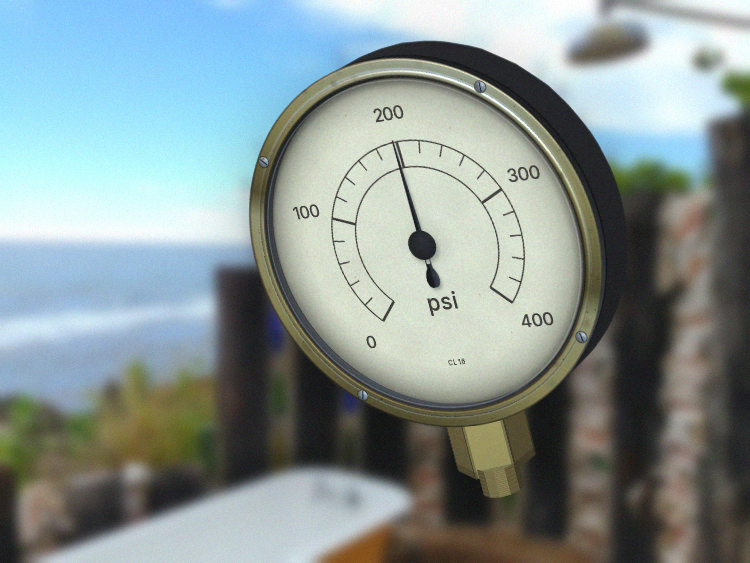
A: psi 200
